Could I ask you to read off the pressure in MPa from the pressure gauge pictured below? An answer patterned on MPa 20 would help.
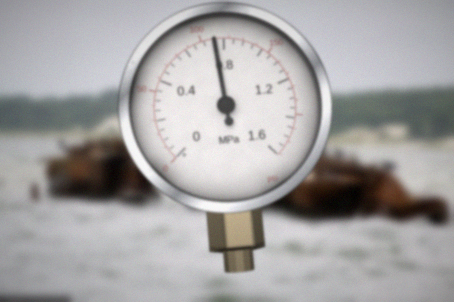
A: MPa 0.75
